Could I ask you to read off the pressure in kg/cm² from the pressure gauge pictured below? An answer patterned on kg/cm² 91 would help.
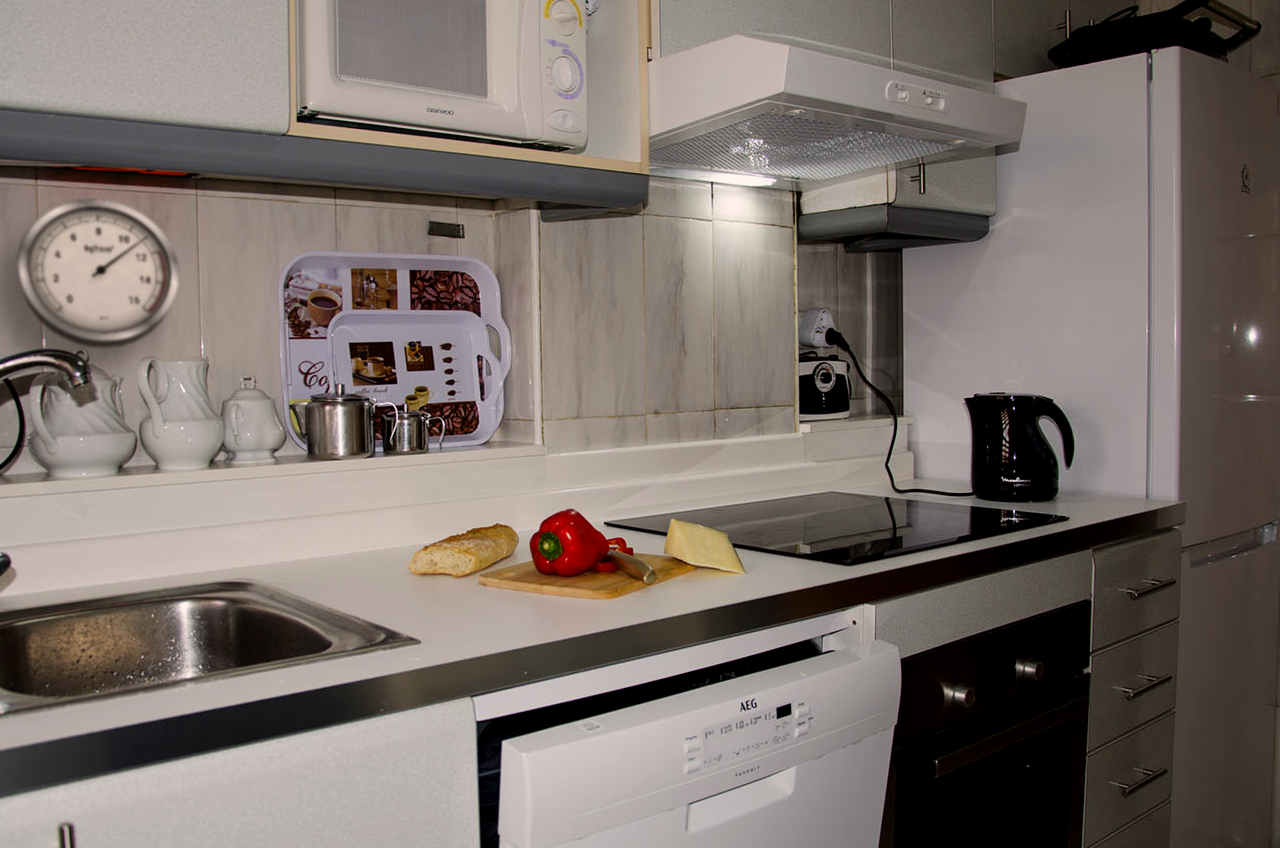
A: kg/cm² 11
